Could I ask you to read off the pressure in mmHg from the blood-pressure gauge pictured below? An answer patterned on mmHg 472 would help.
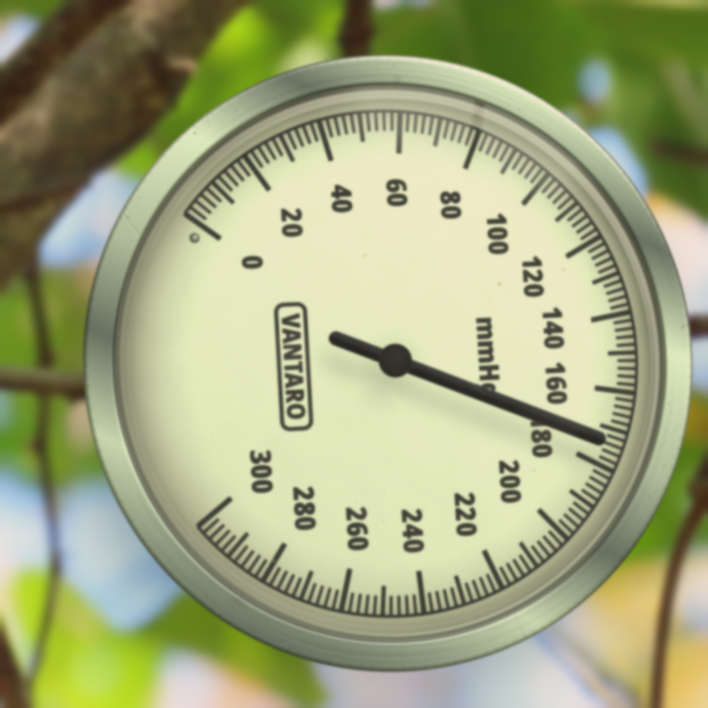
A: mmHg 174
